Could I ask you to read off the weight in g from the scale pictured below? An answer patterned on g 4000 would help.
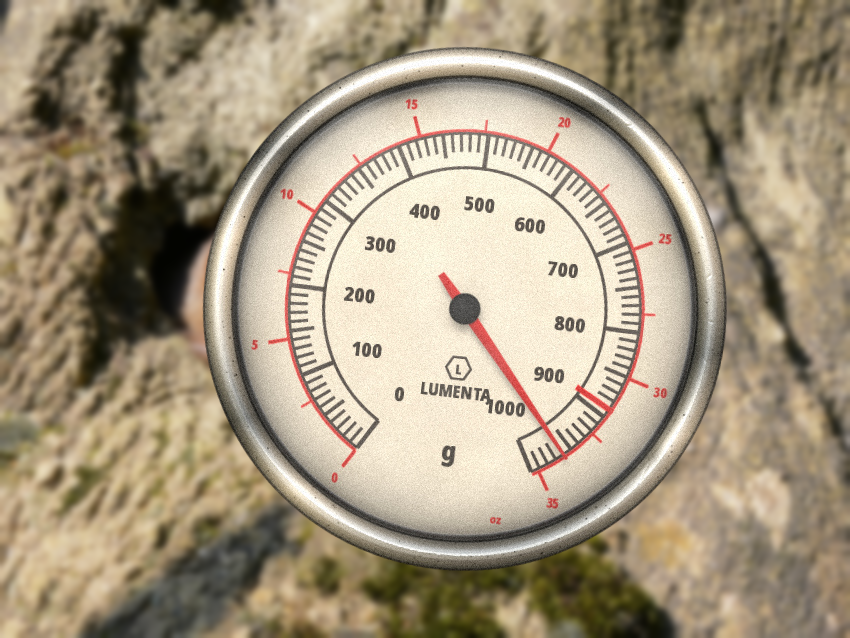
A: g 960
